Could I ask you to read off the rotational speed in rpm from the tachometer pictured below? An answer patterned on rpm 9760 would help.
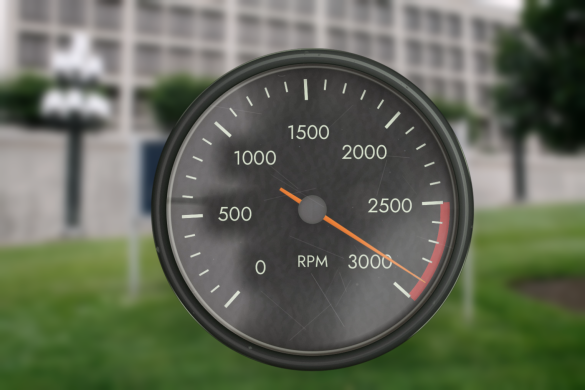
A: rpm 2900
